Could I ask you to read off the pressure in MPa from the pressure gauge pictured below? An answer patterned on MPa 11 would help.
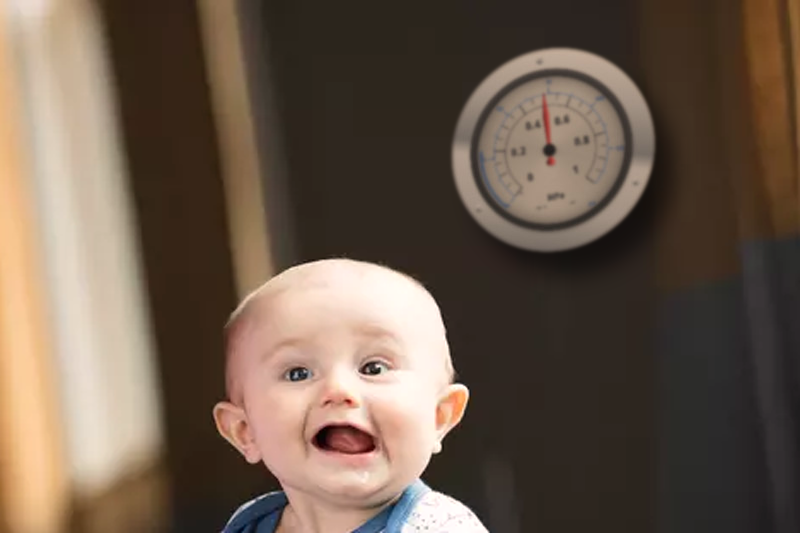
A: MPa 0.5
